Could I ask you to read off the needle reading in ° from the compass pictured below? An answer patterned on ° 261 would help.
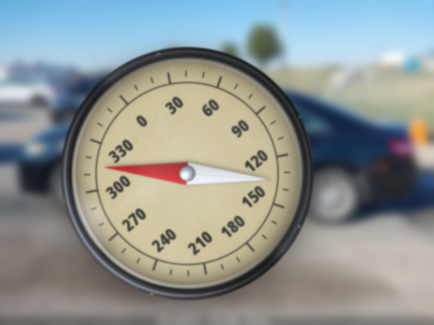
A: ° 315
